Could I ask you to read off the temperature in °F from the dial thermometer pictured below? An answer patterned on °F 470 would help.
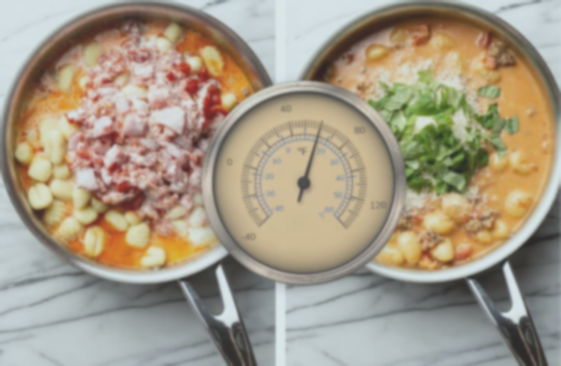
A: °F 60
